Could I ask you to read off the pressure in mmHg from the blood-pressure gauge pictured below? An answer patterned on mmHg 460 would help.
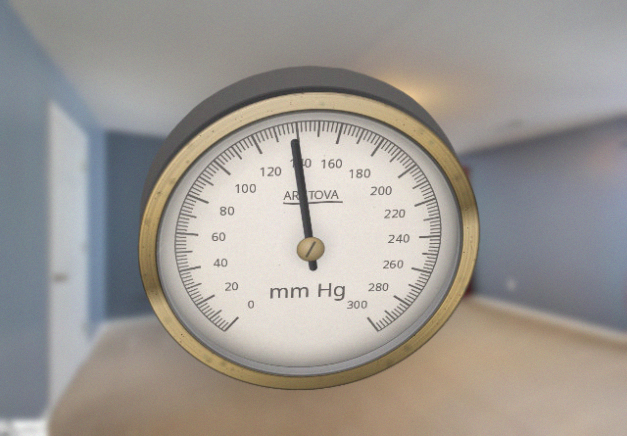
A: mmHg 138
